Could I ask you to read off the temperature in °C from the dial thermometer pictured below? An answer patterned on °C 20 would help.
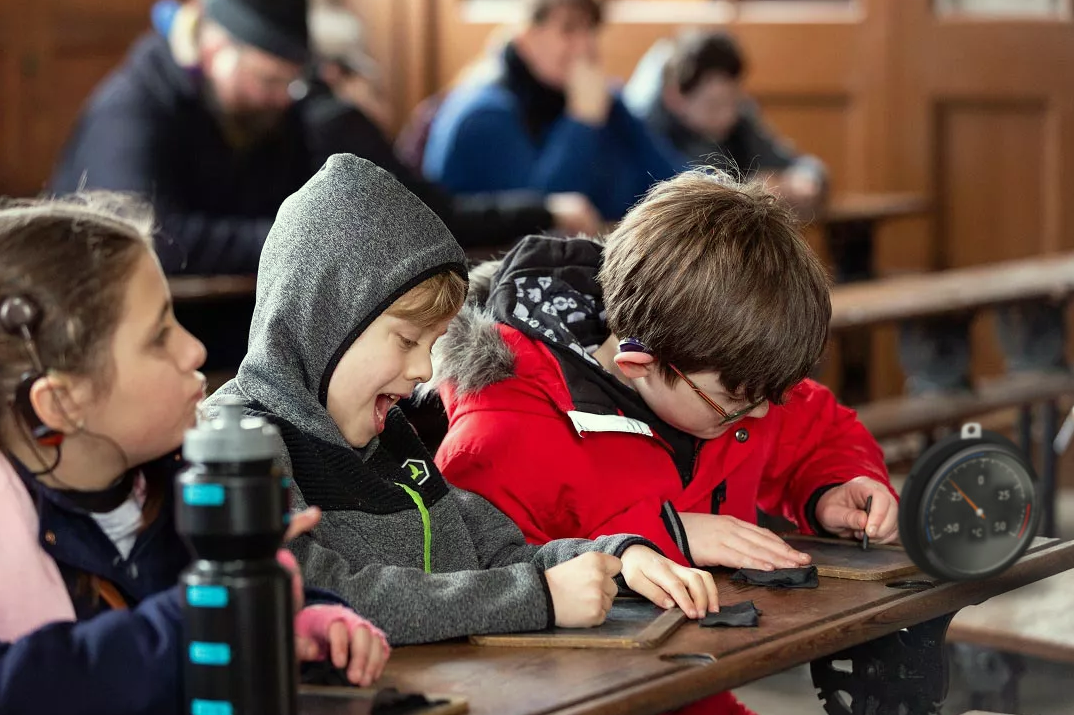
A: °C -20
